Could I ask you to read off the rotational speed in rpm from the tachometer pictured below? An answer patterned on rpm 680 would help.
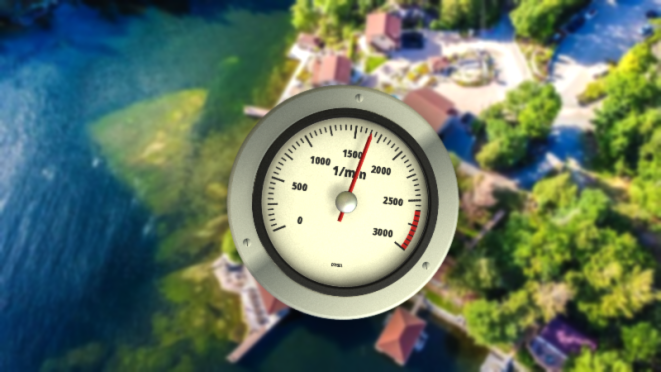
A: rpm 1650
